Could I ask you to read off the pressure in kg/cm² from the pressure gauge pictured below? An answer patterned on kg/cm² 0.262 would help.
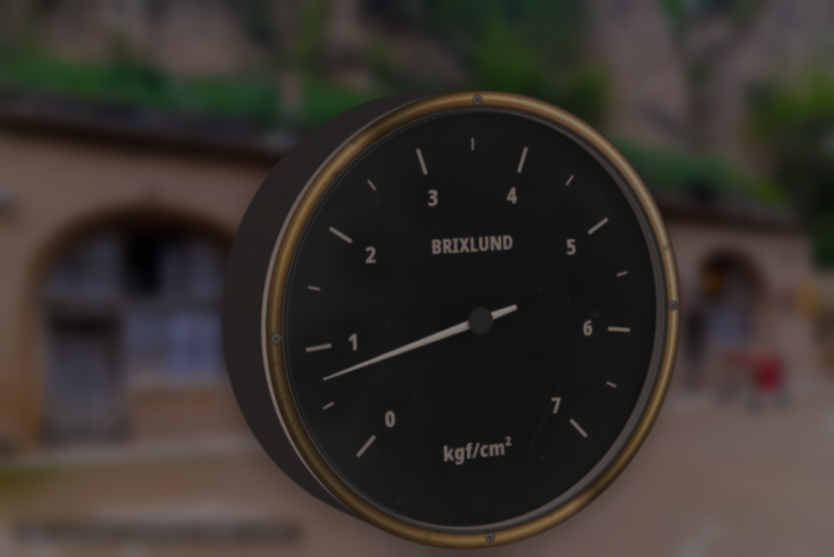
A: kg/cm² 0.75
